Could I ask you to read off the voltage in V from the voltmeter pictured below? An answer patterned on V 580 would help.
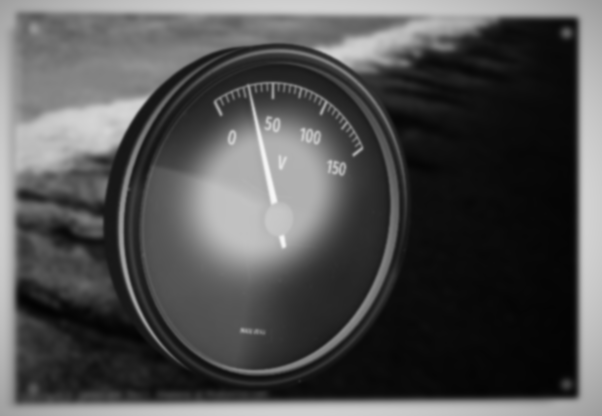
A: V 25
